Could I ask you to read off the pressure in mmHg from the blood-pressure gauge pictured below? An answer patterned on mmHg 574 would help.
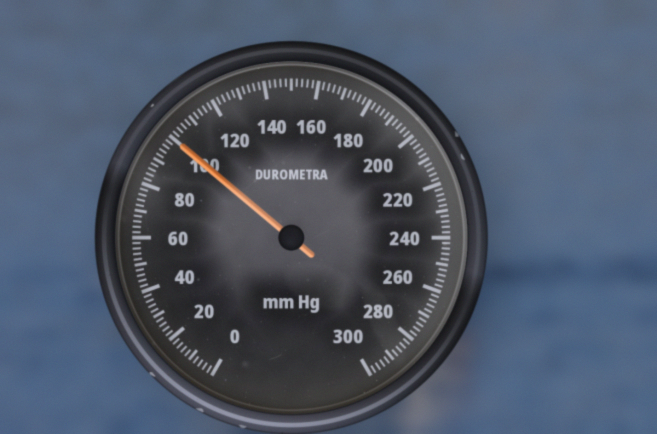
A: mmHg 100
